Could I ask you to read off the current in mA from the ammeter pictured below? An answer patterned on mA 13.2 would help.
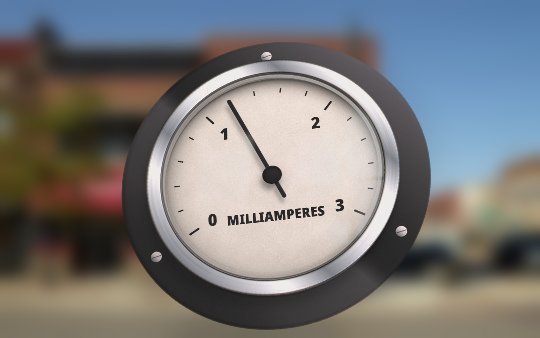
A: mA 1.2
